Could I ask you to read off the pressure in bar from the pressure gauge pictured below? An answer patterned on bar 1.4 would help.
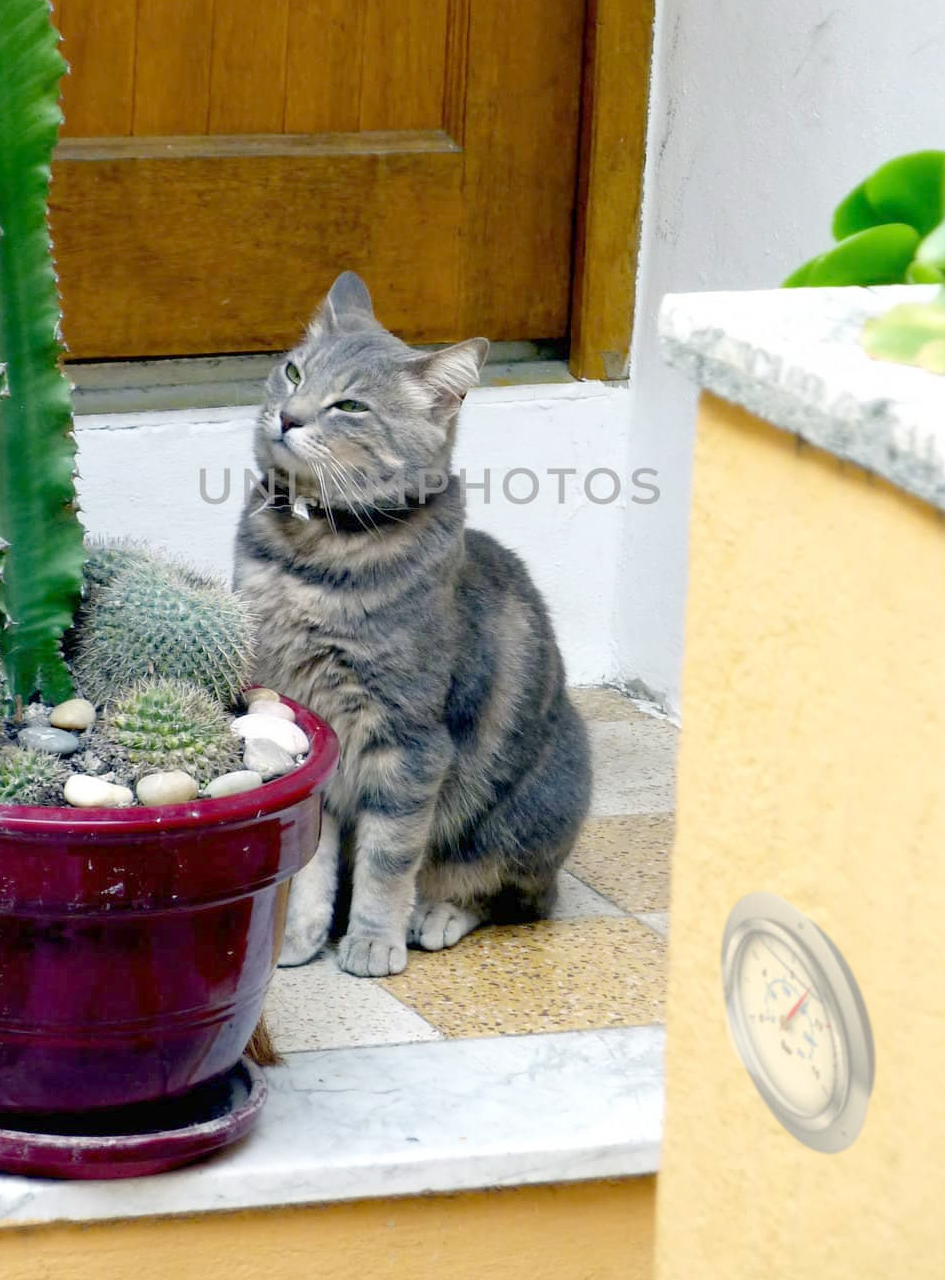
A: bar 10
